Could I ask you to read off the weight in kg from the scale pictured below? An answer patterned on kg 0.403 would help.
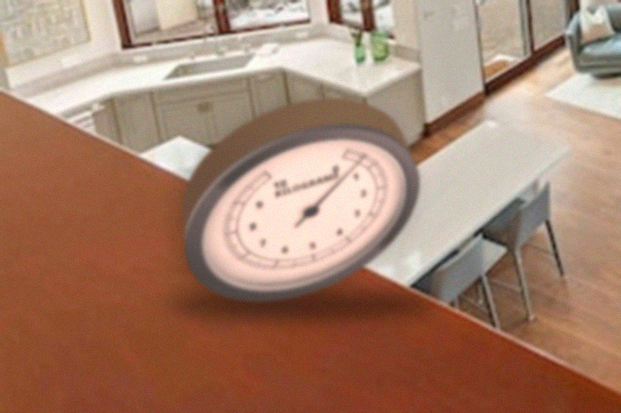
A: kg 0.5
